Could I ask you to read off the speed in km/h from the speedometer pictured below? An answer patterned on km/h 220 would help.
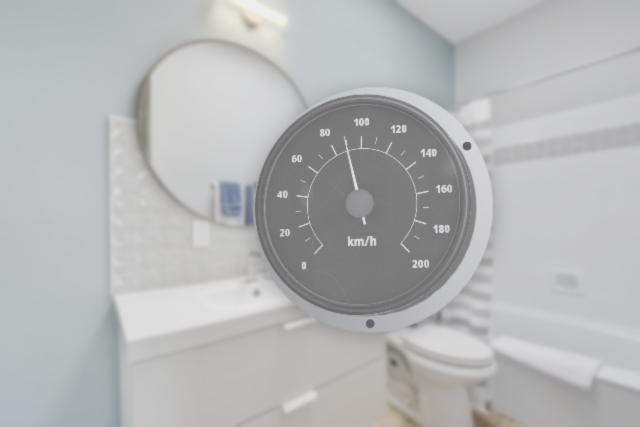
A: km/h 90
